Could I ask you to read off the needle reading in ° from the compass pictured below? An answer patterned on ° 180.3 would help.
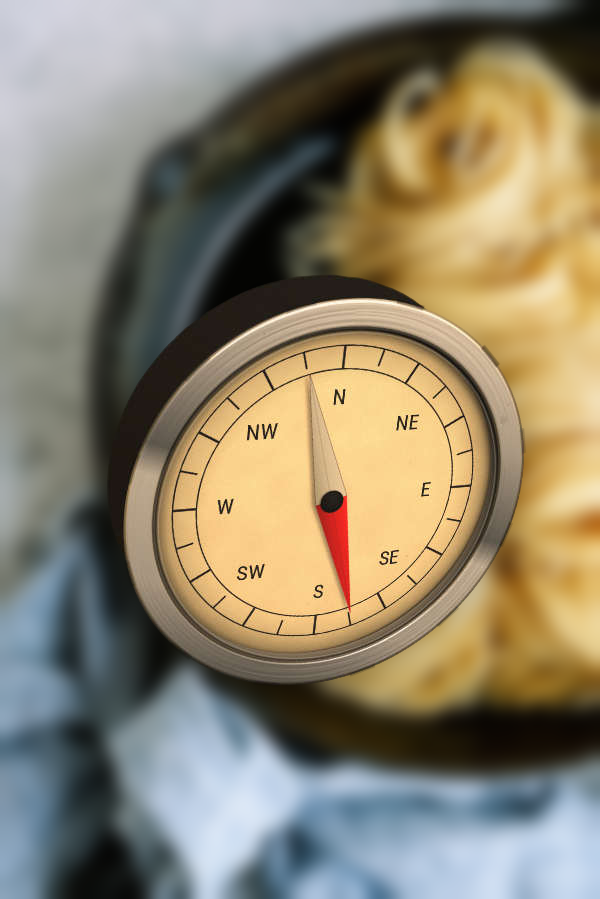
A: ° 165
